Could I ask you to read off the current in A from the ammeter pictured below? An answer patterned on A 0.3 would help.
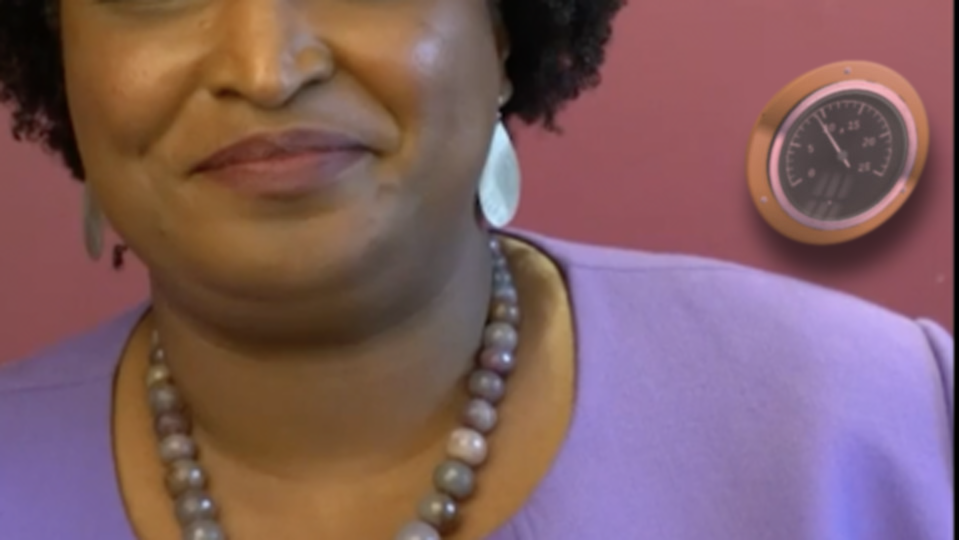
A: A 9
